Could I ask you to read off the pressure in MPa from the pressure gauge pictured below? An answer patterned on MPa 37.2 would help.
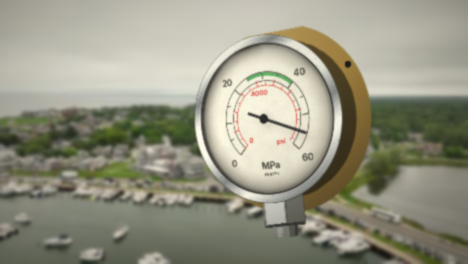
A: MPa 55
